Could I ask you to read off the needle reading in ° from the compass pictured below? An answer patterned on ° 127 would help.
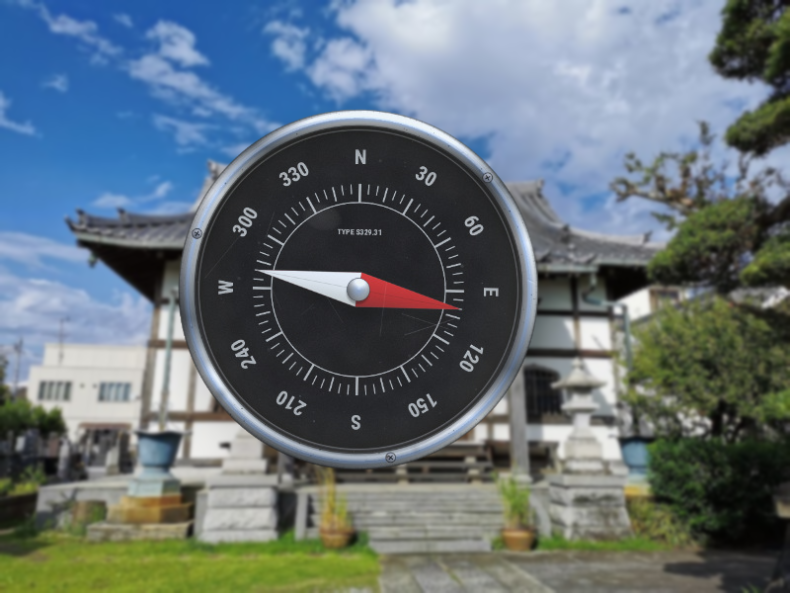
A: ° 100
